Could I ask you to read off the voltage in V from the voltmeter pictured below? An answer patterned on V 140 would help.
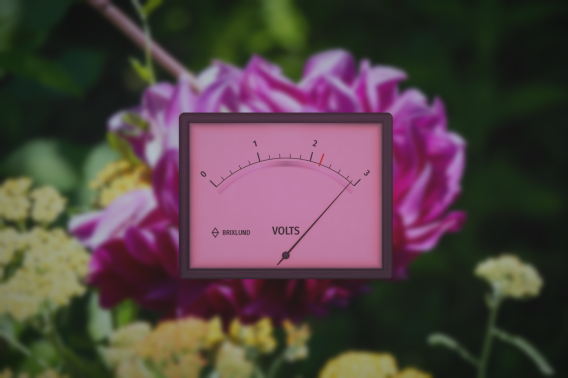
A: V 2.9
